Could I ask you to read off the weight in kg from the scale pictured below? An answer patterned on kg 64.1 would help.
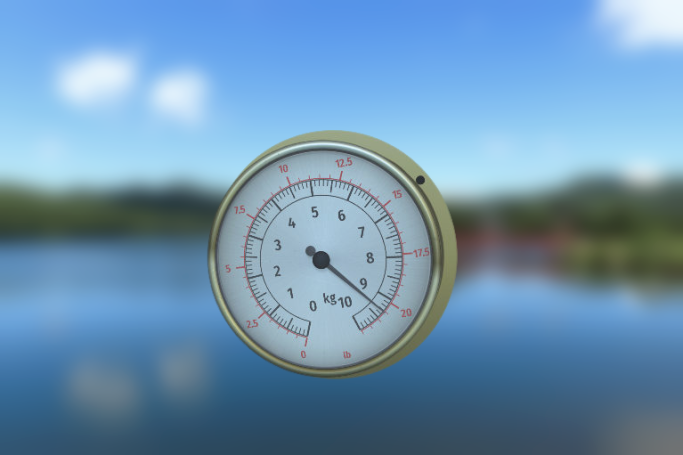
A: kg 9.3
